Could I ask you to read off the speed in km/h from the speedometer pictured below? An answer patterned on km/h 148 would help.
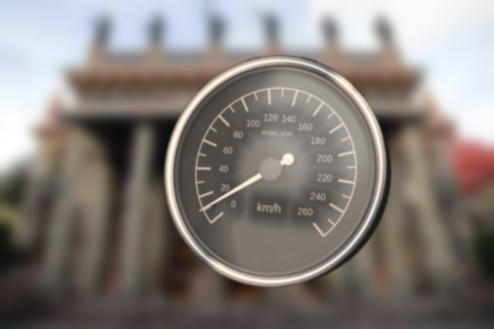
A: km/h 10
